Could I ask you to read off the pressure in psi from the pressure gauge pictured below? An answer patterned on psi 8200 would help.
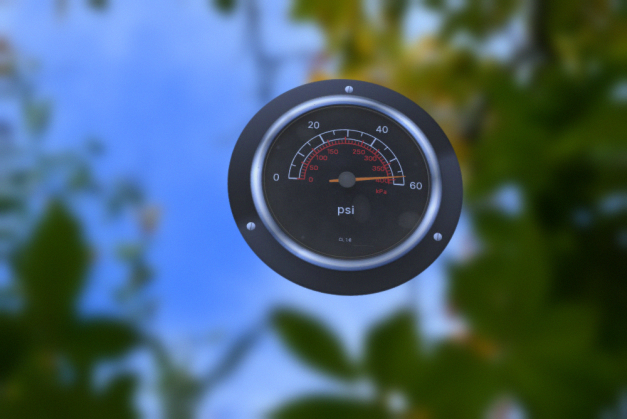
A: psi 57.5
